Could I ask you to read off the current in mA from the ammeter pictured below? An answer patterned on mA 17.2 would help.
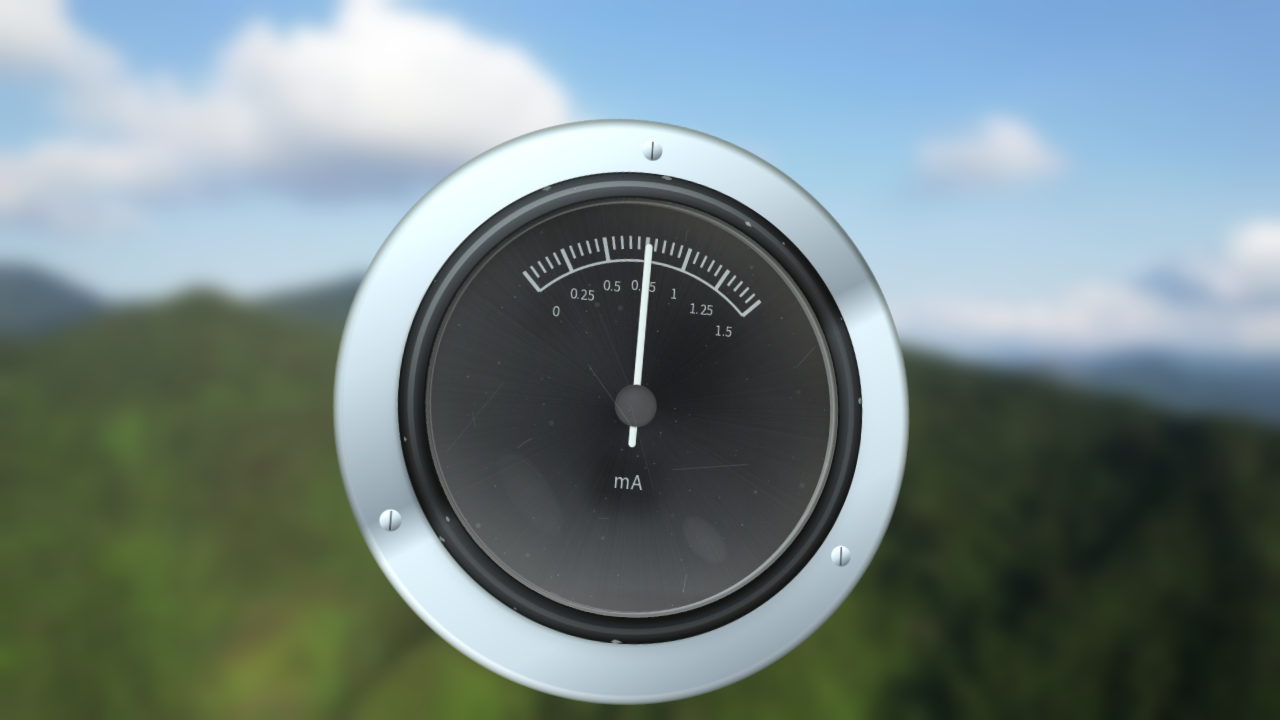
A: mA 0.75
